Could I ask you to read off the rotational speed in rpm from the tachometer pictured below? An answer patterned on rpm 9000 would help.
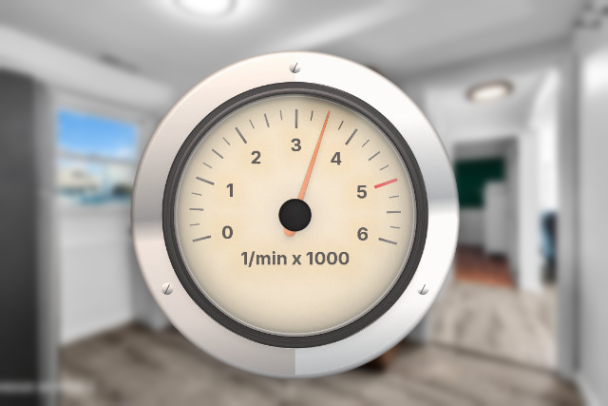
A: rpm 3500
